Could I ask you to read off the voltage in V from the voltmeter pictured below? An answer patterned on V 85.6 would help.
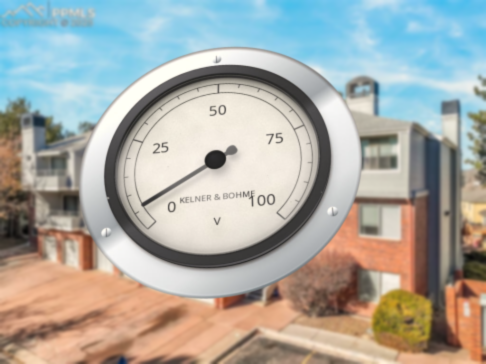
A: V 5
